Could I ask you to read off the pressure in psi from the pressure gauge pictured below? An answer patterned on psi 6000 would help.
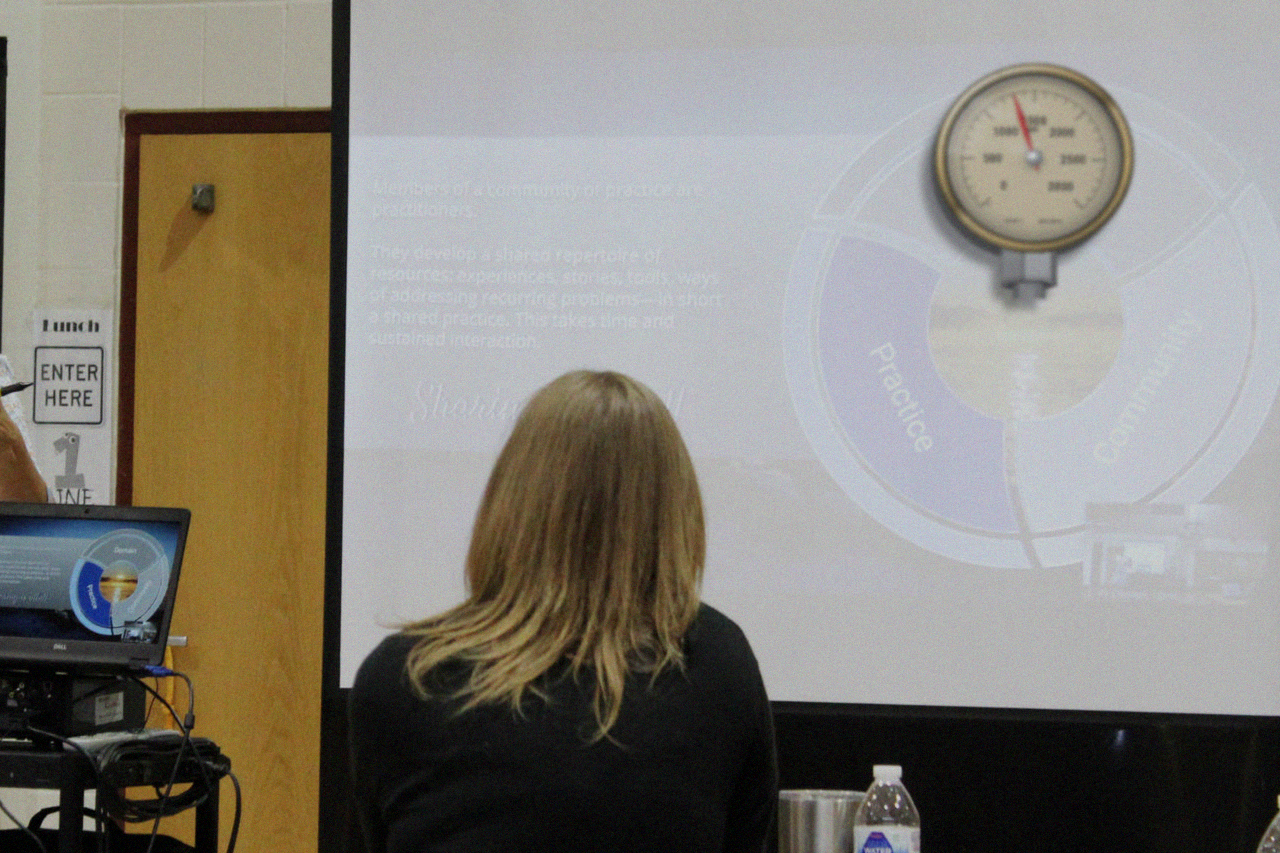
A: psi 1300
